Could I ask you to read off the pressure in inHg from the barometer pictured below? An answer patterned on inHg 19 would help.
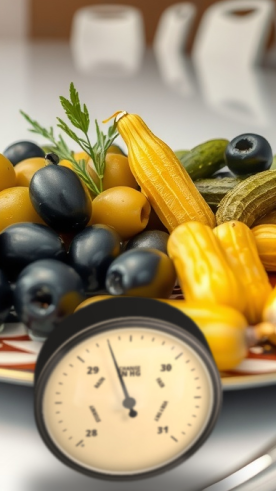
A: inHg 29.3
